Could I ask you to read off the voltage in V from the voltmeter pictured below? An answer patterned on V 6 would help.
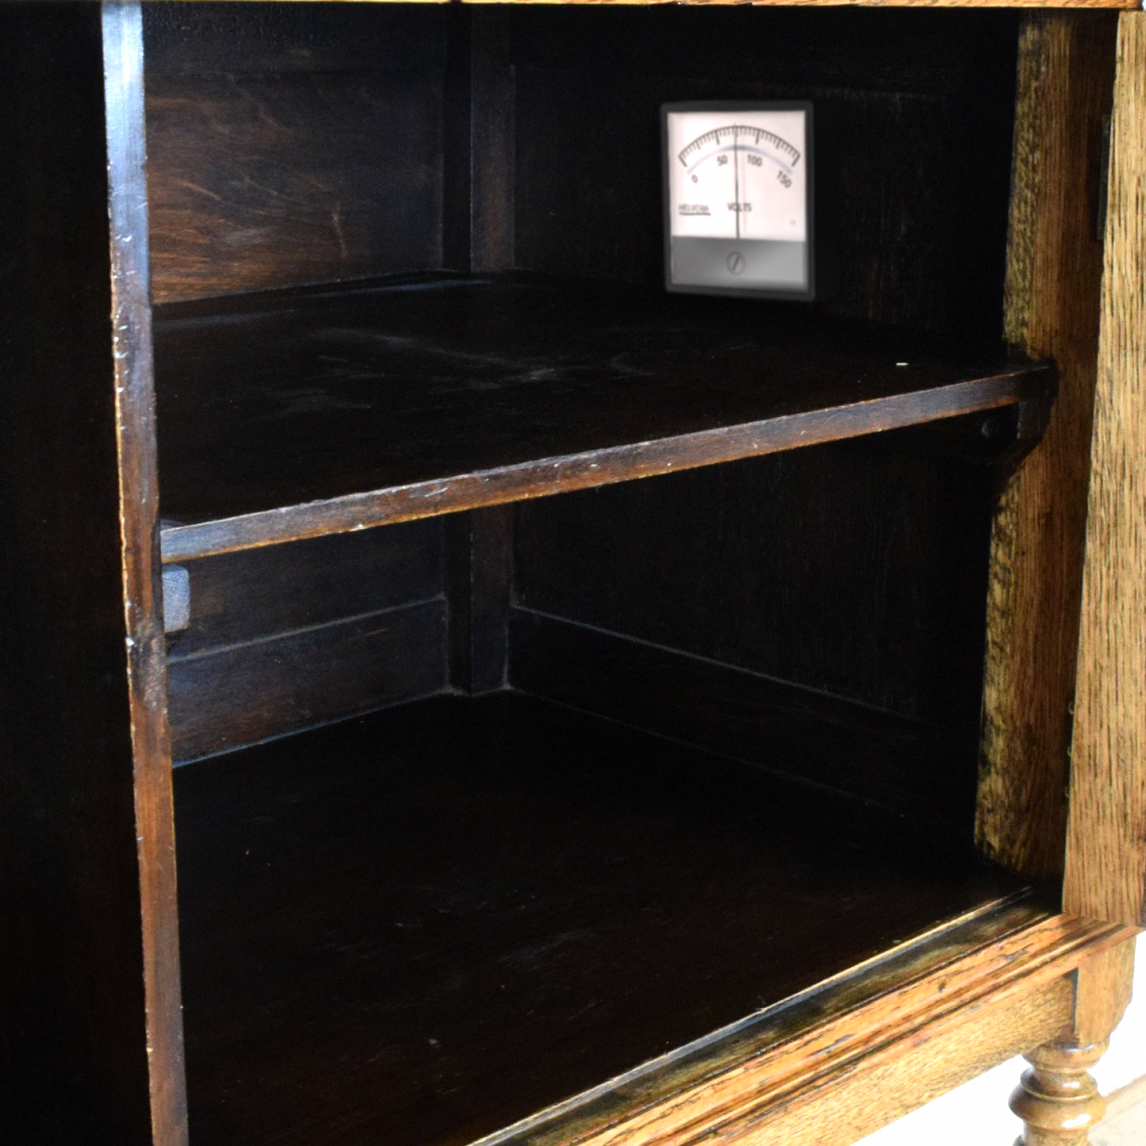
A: V 75
